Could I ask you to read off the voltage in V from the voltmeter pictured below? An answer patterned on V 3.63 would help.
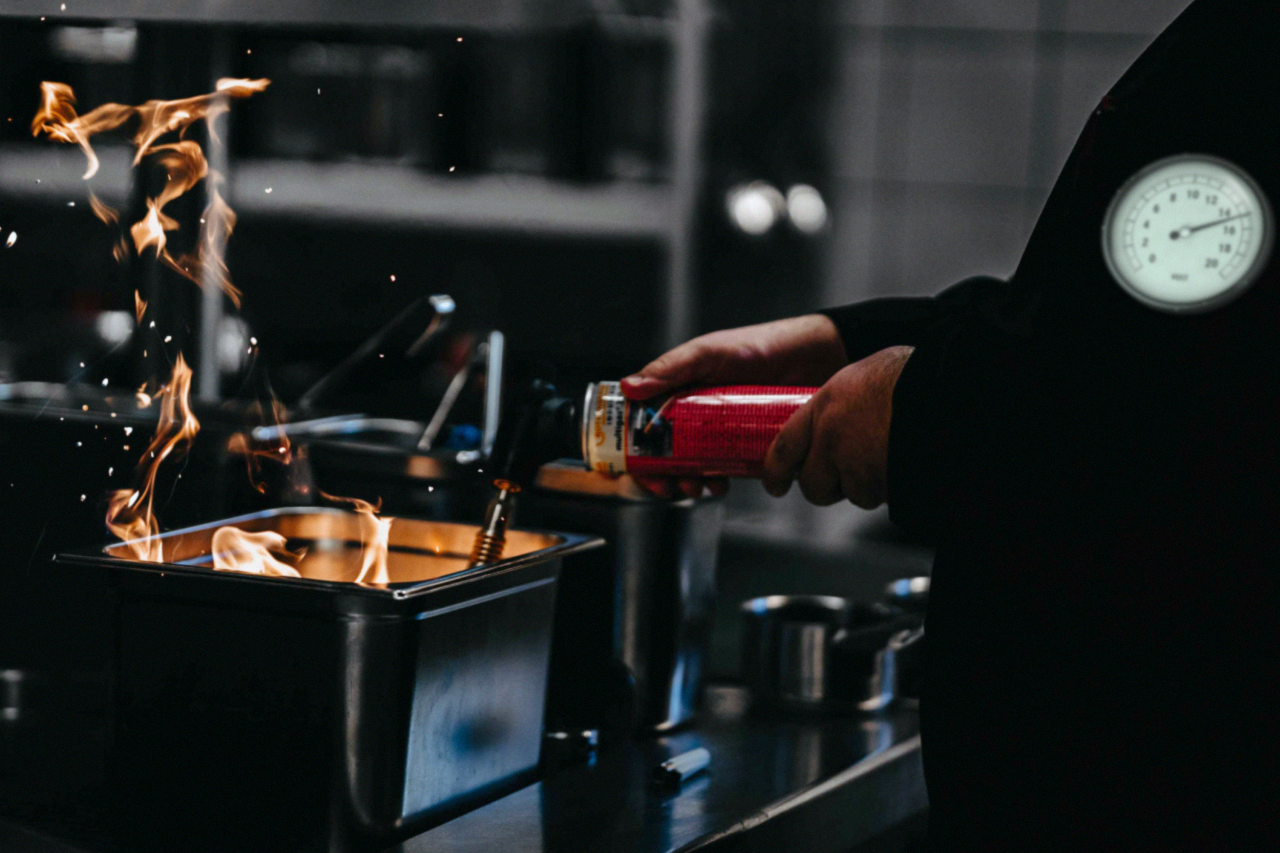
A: V 15
